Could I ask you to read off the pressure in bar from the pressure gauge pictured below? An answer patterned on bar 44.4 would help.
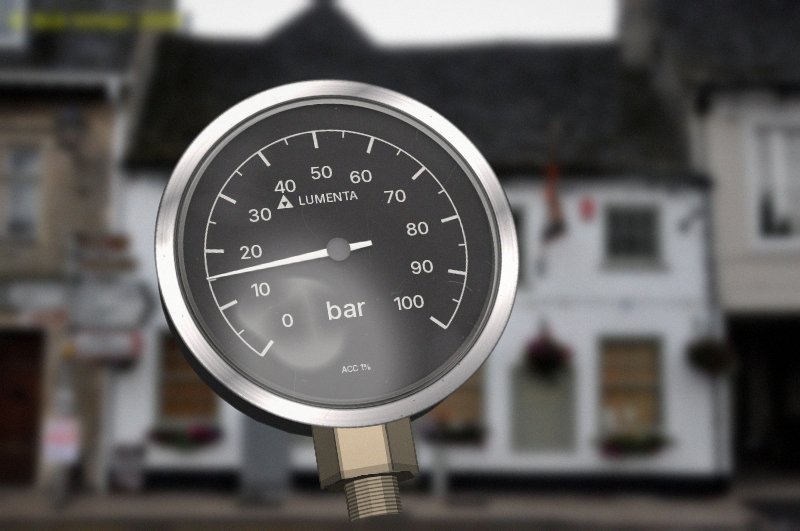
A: bar 15
